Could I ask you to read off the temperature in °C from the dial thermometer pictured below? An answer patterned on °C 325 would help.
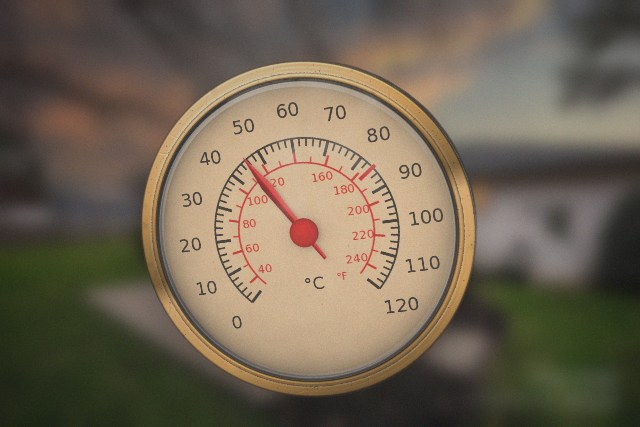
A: °C 46
